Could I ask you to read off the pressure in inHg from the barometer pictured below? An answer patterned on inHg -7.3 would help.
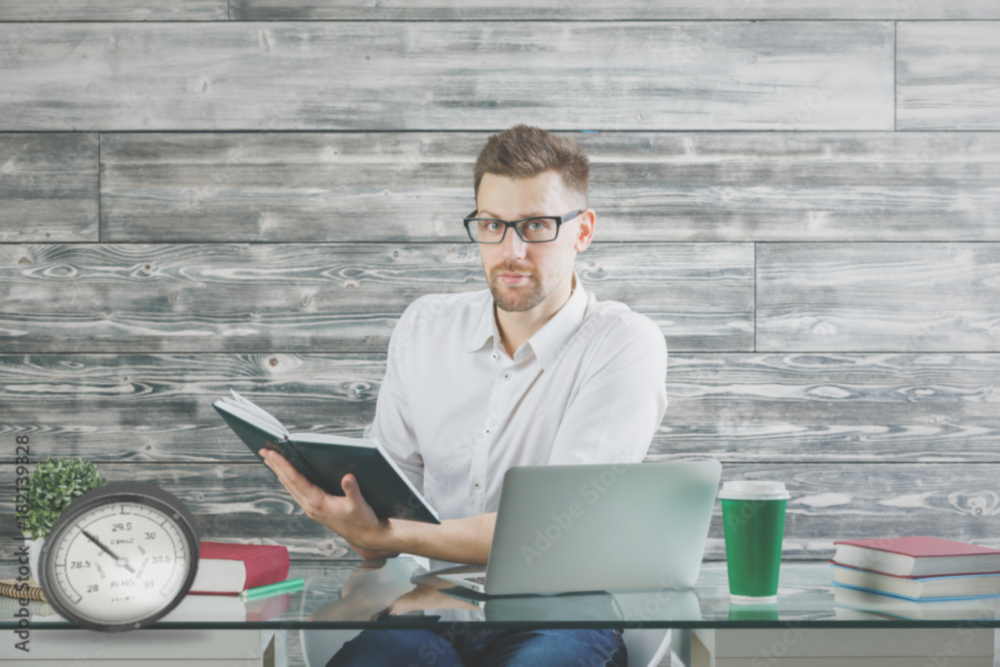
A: inHg 29
